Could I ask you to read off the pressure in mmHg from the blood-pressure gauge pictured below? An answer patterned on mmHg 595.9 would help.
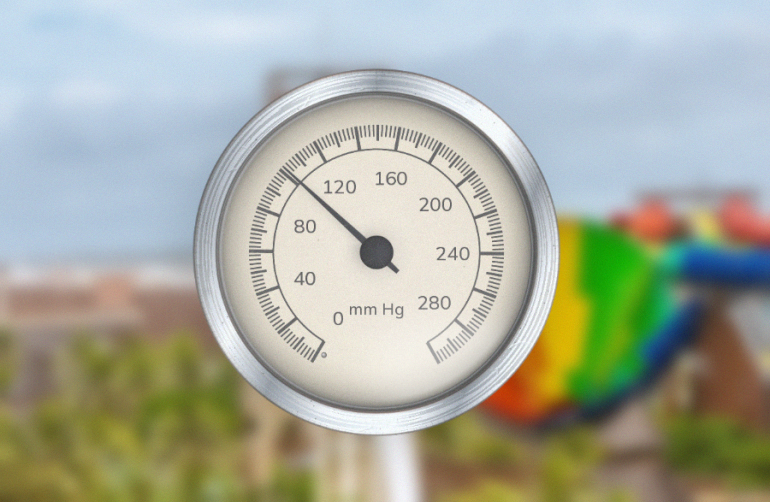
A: mmHg 102
